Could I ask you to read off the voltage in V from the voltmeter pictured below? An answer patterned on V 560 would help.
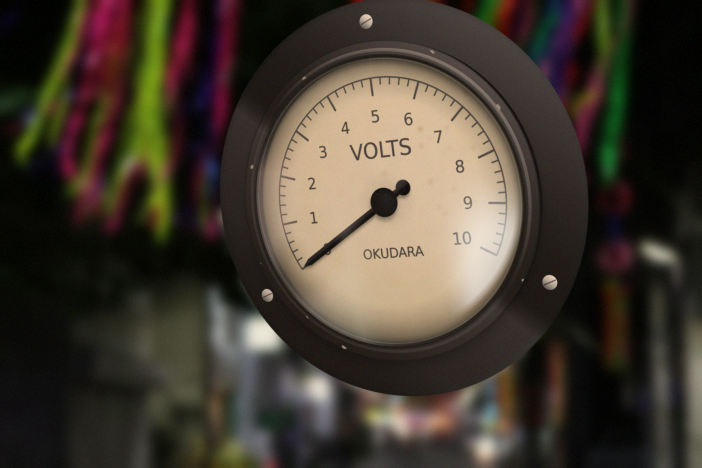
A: V 0
